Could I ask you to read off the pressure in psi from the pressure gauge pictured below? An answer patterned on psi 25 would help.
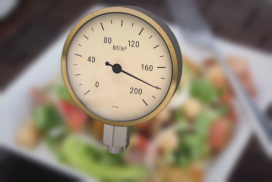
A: psi 180
